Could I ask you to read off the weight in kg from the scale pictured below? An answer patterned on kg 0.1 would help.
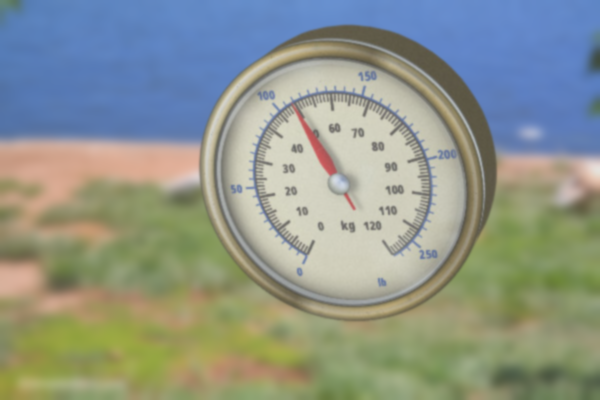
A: kg 50
